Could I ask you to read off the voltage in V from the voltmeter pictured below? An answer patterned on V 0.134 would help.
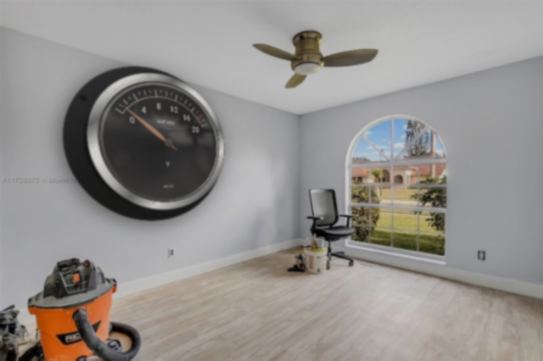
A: V 1
